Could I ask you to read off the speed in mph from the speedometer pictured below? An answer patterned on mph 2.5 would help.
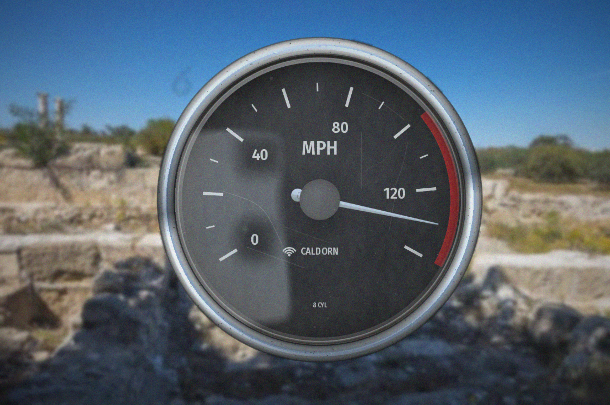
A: mph 130
